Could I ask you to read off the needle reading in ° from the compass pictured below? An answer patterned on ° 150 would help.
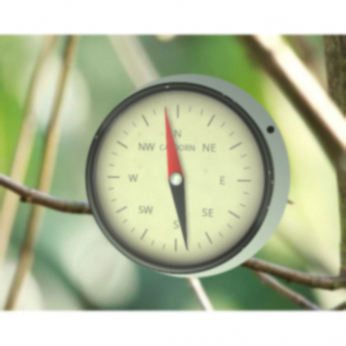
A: ° 350
